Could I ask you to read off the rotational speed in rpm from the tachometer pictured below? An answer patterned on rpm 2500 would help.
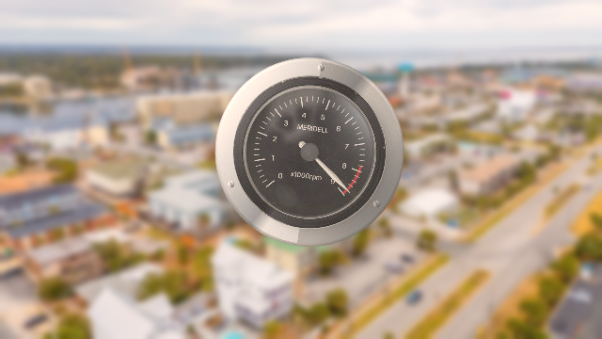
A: rpm 8800
